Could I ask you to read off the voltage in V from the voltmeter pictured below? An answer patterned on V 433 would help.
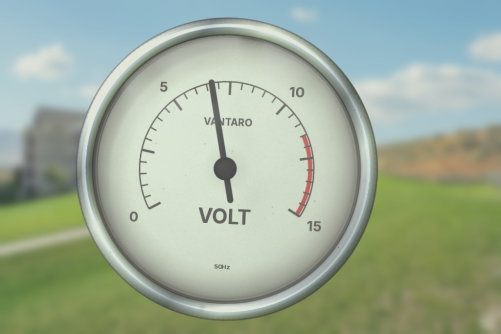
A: V 6.75
